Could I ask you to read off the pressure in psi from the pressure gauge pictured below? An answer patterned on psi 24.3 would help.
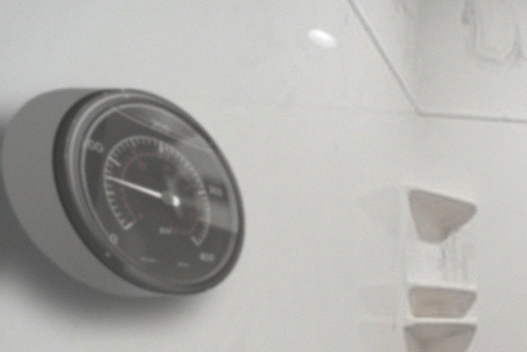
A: psi 70
